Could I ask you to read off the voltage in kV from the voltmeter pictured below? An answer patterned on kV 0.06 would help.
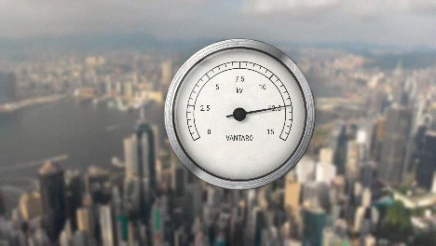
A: kV 12.5
